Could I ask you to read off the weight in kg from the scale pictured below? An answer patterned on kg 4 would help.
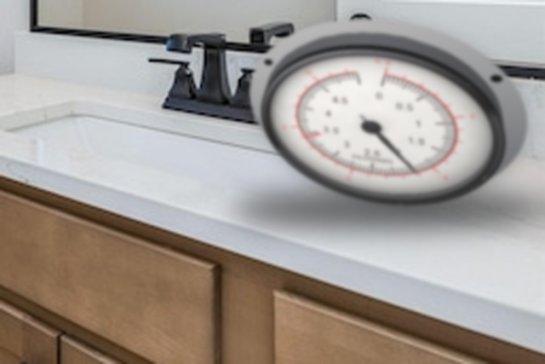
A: kg 2
